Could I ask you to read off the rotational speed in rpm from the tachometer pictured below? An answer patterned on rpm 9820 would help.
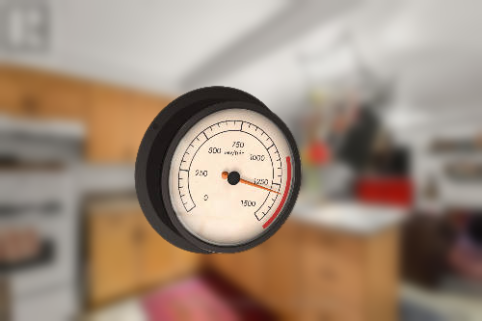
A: rpm 1300
